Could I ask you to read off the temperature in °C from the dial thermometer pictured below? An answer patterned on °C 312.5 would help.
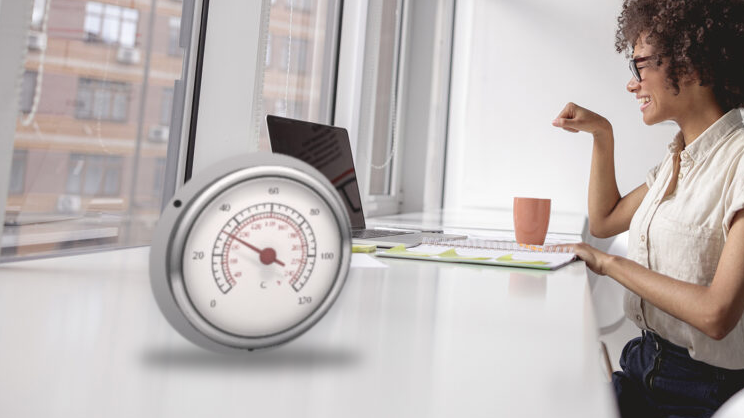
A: °C 32
